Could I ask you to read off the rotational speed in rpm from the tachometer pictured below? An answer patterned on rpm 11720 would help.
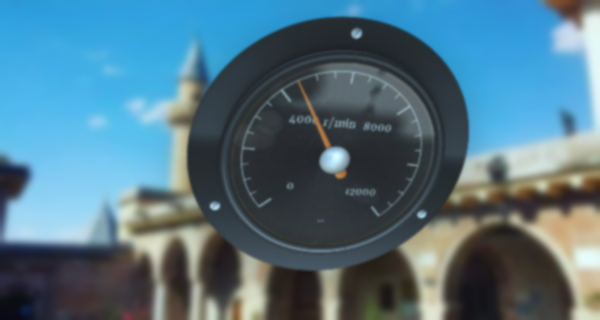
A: rpm 4500
